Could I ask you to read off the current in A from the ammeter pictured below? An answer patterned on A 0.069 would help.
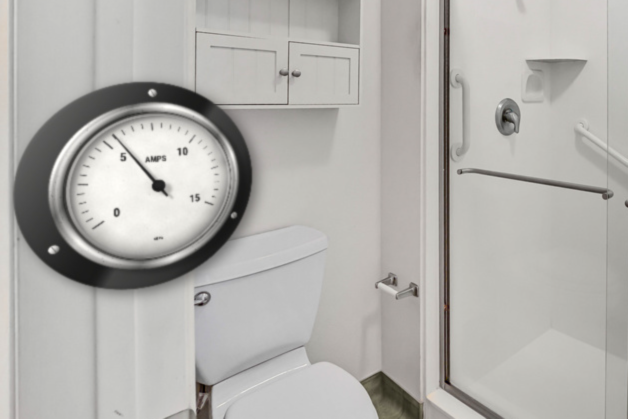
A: A 5.5
